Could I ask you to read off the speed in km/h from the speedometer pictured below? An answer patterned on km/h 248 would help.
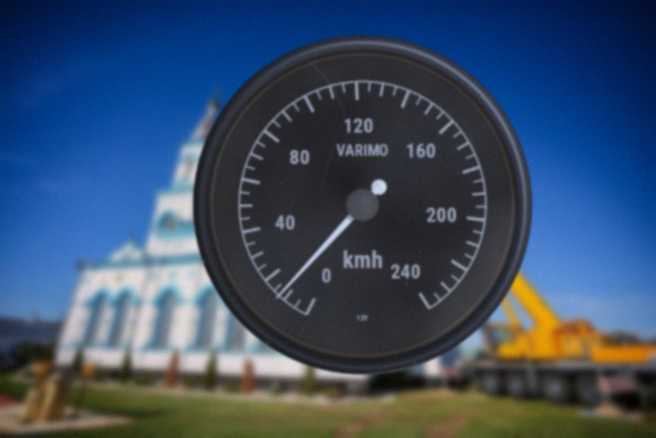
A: km/h 12.5
